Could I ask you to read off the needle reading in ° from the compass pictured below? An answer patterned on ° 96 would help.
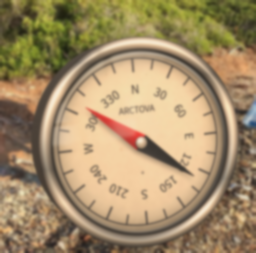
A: ° 307.5
